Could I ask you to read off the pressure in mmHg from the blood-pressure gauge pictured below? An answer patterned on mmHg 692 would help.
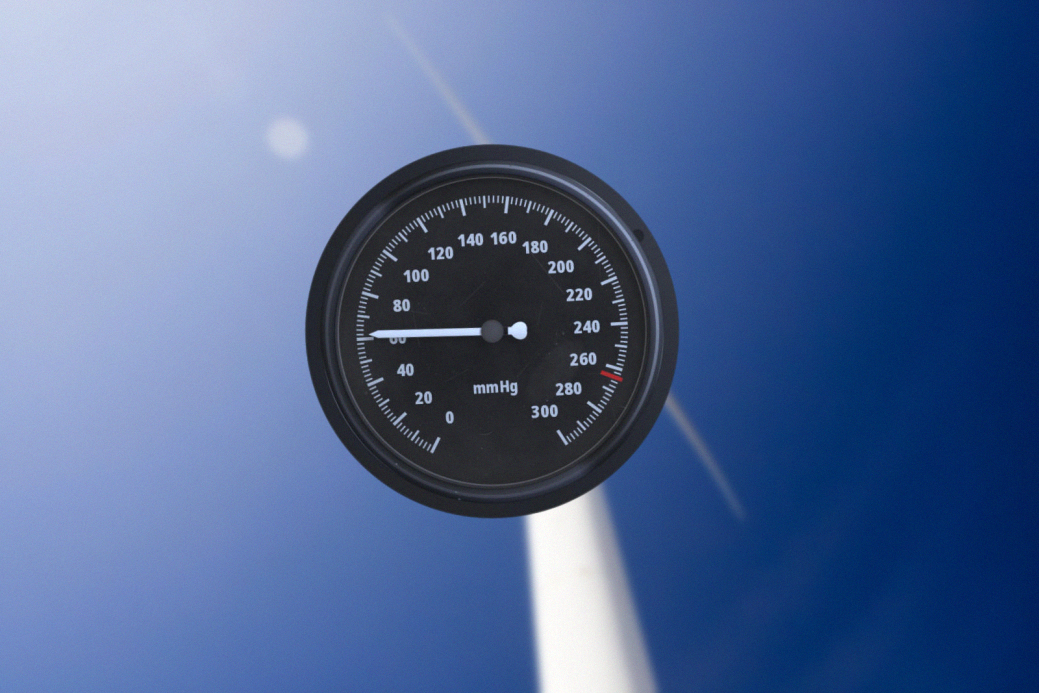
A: mmHg 62
